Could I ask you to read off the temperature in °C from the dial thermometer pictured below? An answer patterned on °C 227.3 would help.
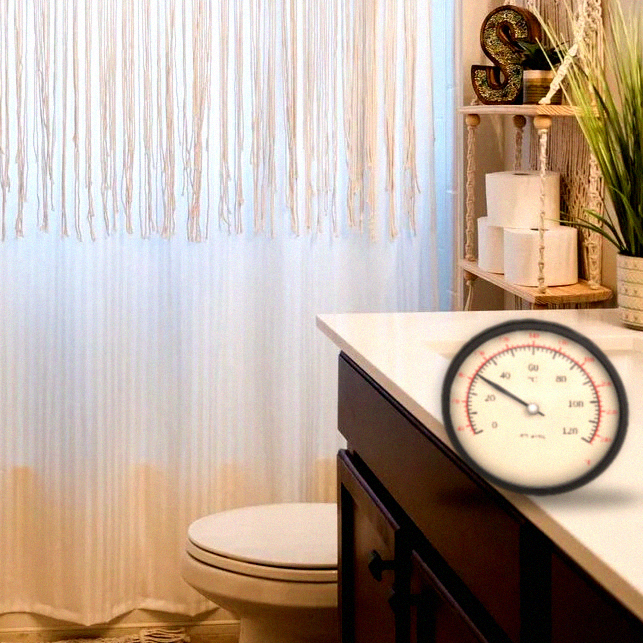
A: °C 30
